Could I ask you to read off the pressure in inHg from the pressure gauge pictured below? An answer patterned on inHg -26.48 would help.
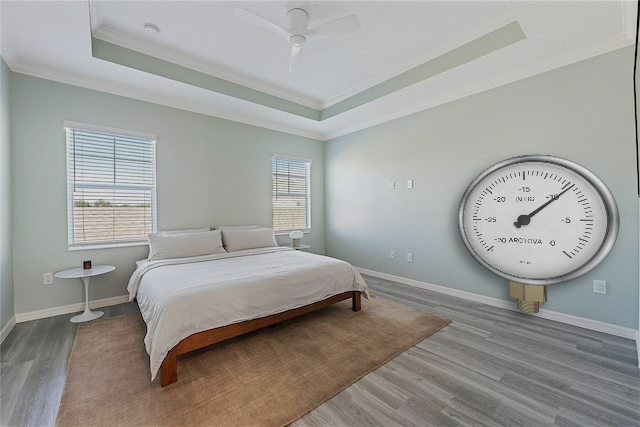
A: inHg -9.5
